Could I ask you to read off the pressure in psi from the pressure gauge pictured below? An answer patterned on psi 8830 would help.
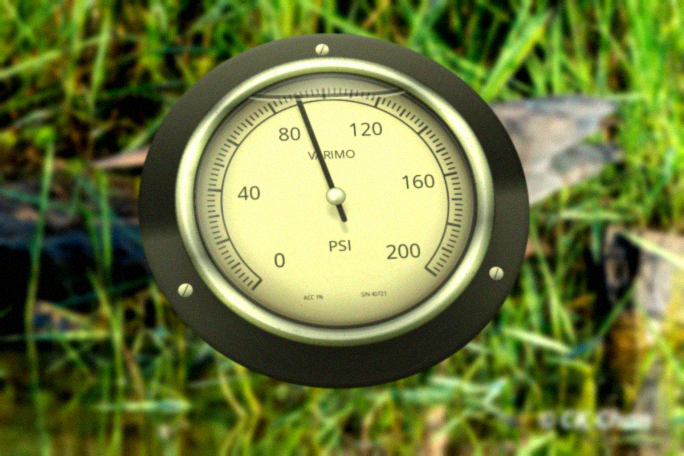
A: psi 90
